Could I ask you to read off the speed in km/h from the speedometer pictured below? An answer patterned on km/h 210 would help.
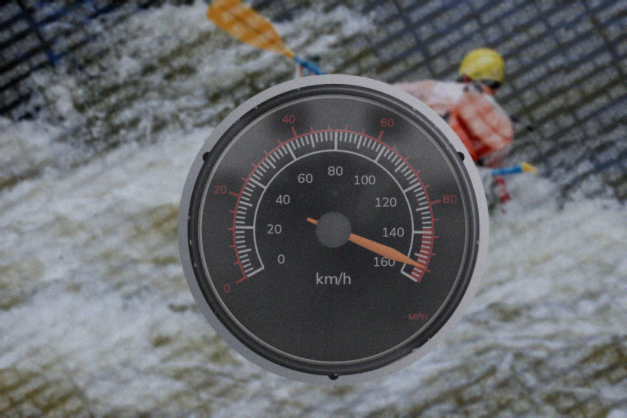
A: km/h 154
